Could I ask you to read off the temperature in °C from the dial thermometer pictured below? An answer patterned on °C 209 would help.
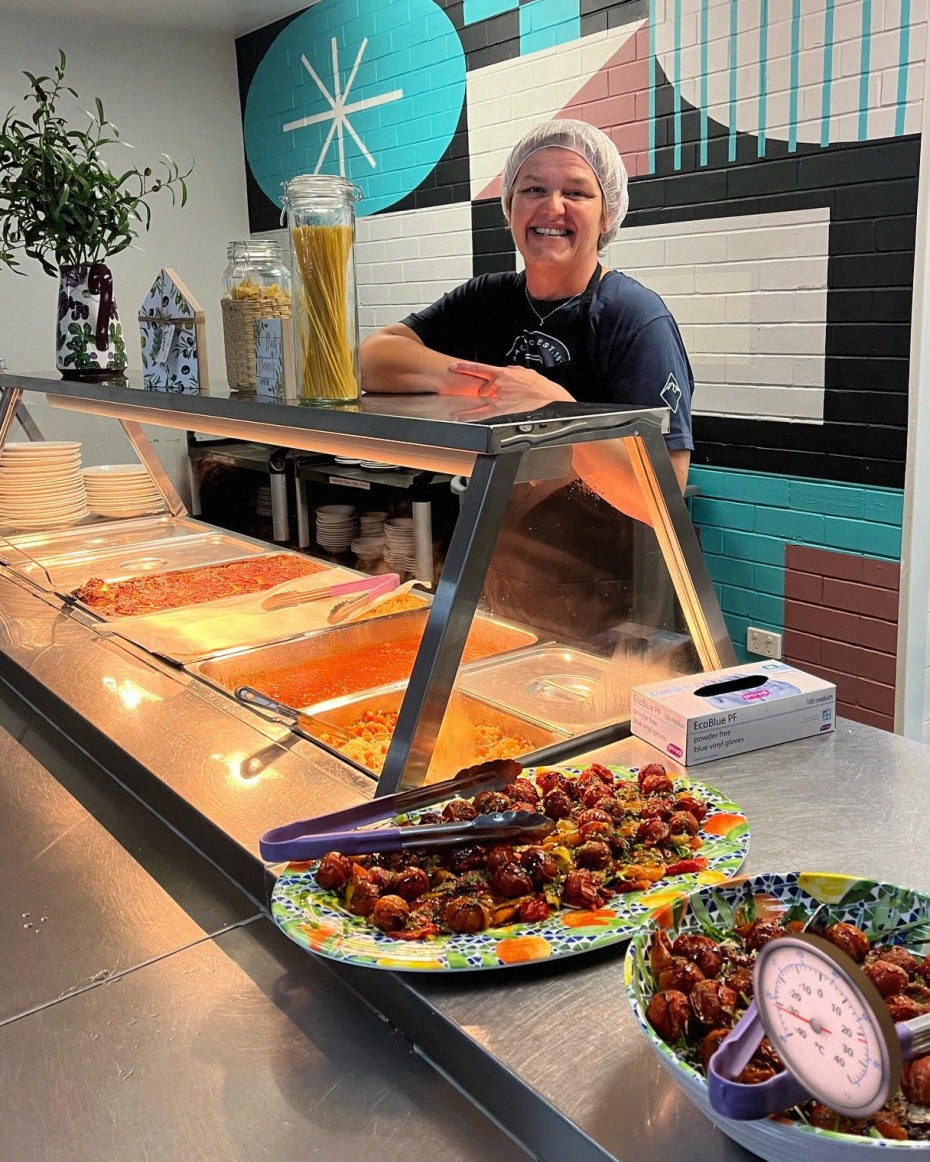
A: °C -30
